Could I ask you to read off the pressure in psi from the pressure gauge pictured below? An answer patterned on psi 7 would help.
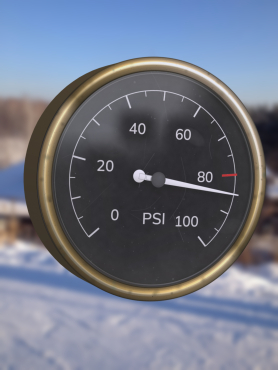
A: psi 85
